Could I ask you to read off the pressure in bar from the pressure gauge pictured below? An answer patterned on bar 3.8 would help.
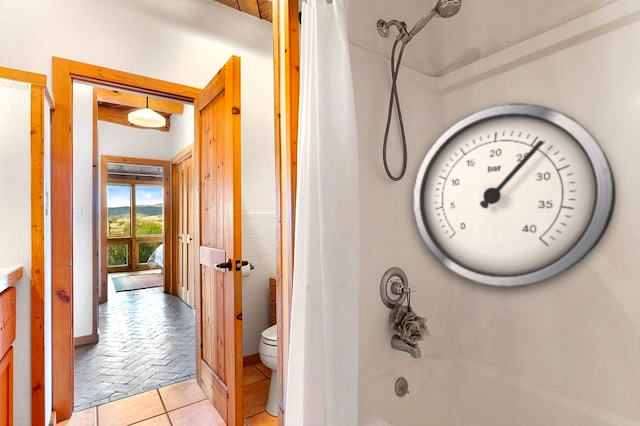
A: bar 26
